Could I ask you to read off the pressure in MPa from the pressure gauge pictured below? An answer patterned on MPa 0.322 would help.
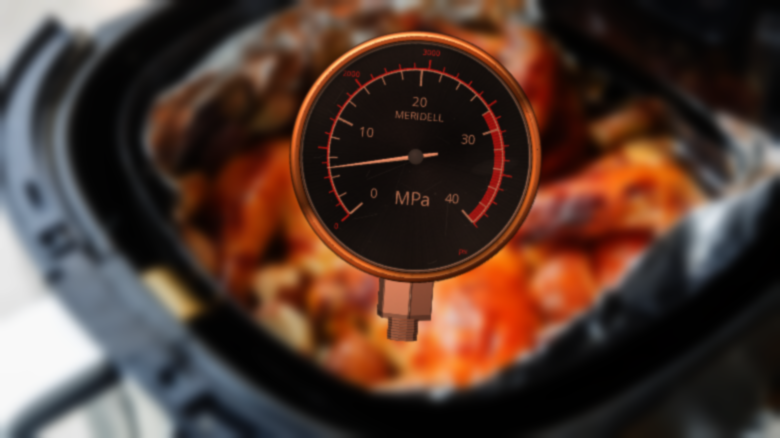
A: MPa 5
